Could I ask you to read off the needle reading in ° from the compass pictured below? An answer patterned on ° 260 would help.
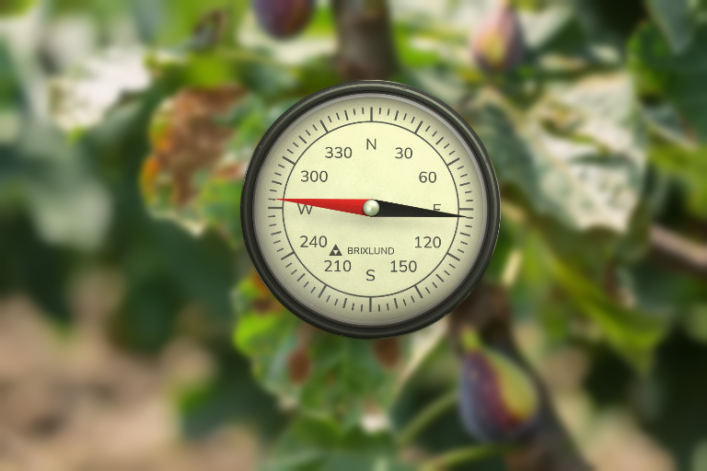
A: ° 275
